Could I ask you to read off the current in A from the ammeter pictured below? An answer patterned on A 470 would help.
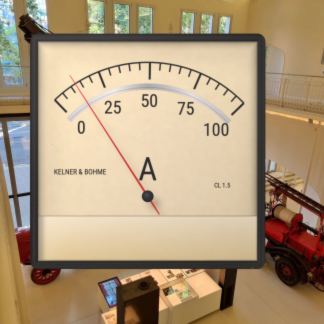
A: A 12.5
